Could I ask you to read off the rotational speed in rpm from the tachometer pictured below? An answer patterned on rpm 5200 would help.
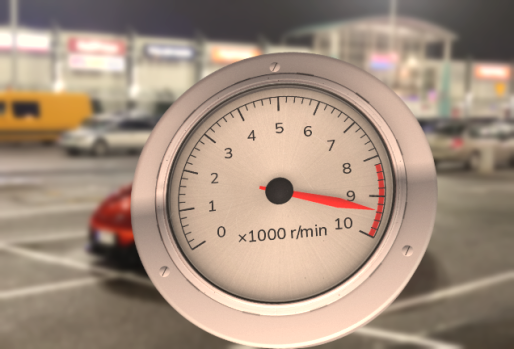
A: rpm 9400
